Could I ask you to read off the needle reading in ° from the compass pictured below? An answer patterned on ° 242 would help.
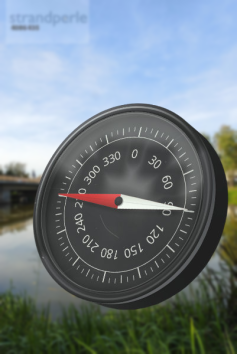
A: ° 270
